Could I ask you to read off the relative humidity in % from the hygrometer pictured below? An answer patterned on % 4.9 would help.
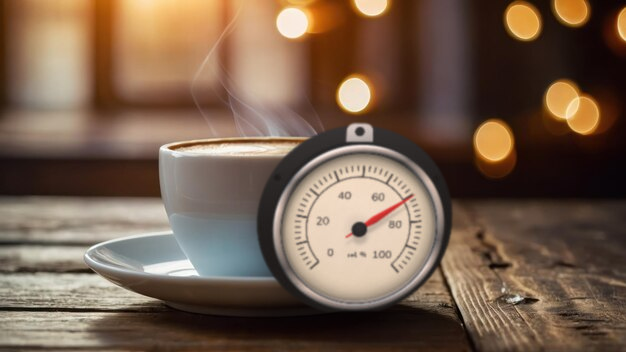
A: % 70
